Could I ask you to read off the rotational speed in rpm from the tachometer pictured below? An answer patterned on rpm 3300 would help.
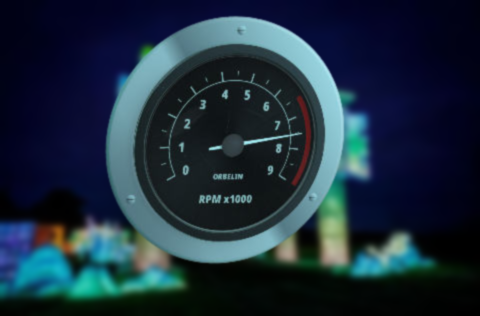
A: rpm 7500
